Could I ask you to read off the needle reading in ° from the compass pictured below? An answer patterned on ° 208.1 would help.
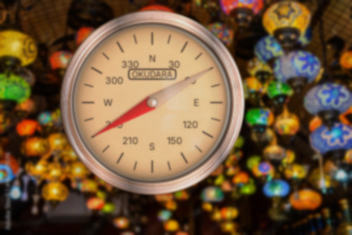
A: ° 240
